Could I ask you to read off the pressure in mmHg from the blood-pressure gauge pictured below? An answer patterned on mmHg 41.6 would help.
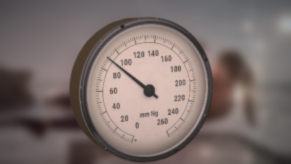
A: mmHg 90
